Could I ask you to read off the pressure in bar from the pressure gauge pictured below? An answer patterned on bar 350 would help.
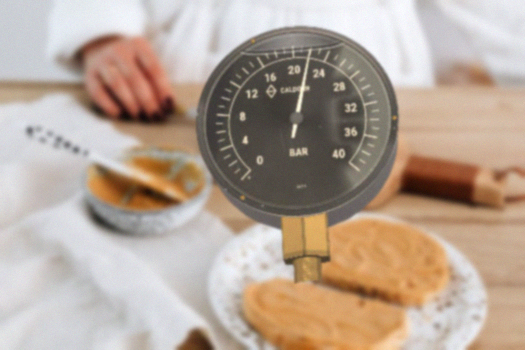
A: bar 22
